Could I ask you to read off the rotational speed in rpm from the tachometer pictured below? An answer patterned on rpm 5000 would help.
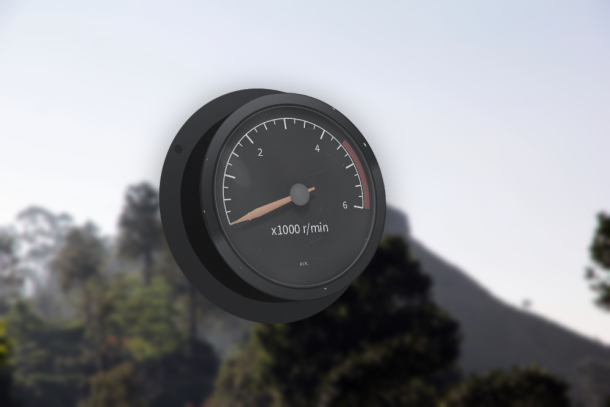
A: rpm 0
